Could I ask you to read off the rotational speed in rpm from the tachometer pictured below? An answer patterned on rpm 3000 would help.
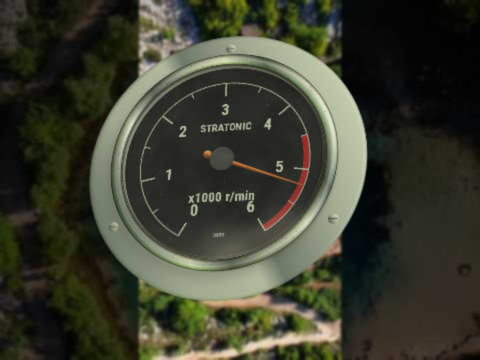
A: rpm 5250
